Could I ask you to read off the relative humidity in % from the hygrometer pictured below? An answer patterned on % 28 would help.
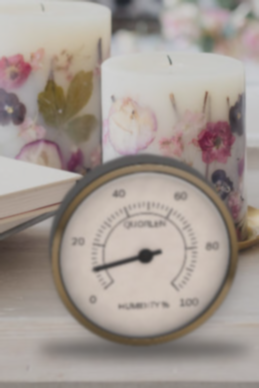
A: % 10
